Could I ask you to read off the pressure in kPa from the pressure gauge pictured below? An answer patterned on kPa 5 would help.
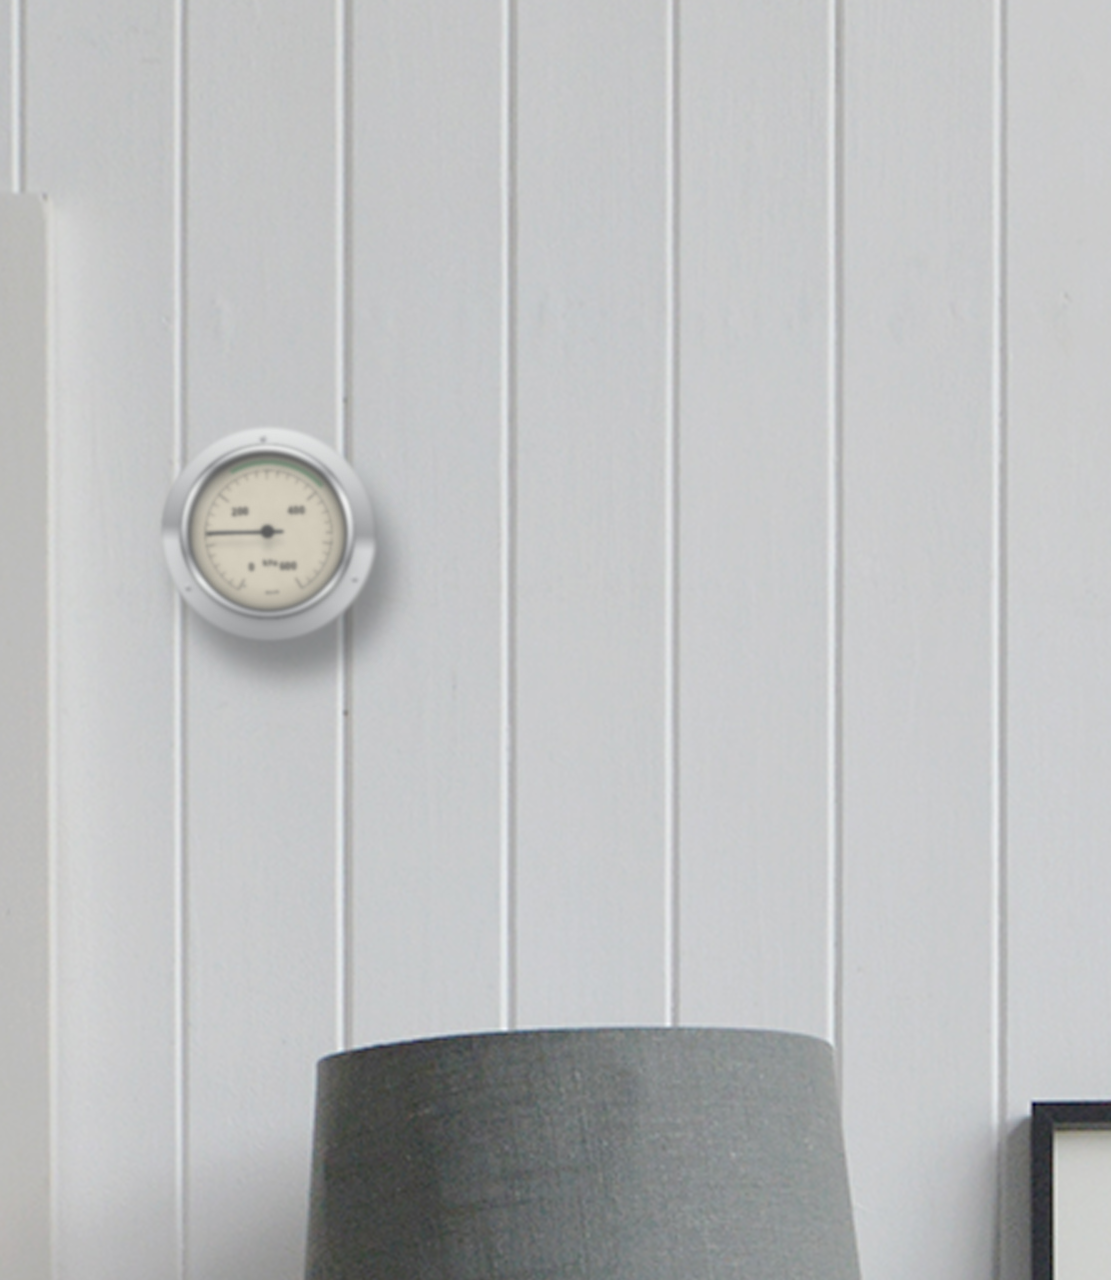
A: kPa 120
